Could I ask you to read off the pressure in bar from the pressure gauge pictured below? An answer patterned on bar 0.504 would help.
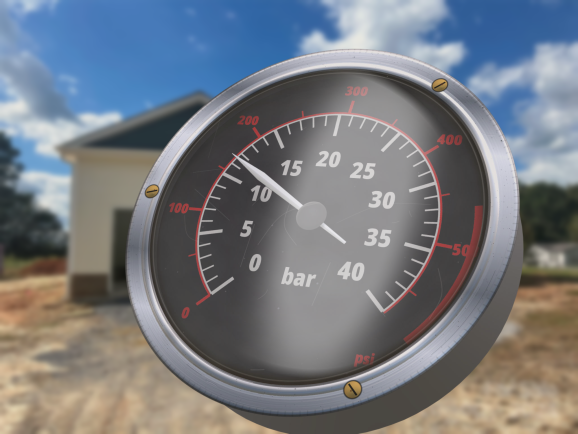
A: bar 11.5
